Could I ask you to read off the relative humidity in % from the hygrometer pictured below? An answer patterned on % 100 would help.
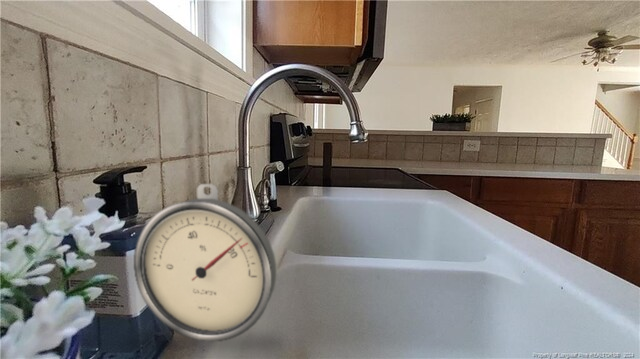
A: % 76
